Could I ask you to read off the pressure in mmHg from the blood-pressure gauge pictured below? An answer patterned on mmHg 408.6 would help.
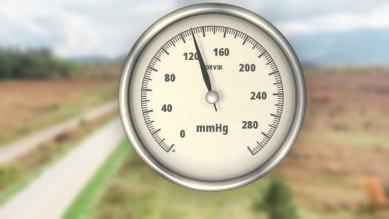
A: mmHg 130
